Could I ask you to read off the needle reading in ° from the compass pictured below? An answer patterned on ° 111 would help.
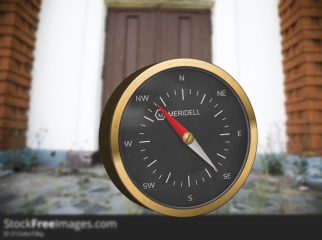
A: ° 320
